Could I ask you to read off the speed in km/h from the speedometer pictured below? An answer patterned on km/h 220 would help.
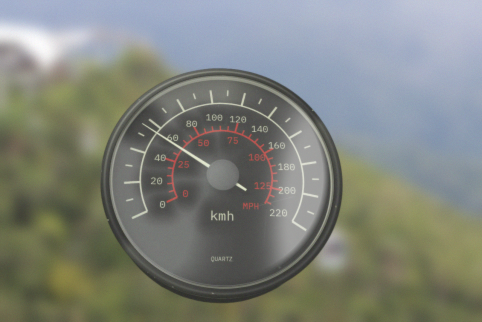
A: km/h 55
